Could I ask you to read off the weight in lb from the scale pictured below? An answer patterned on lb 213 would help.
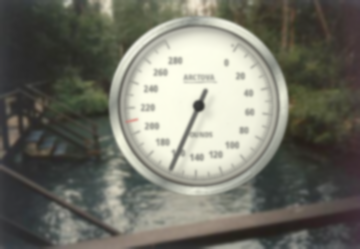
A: lb 160
